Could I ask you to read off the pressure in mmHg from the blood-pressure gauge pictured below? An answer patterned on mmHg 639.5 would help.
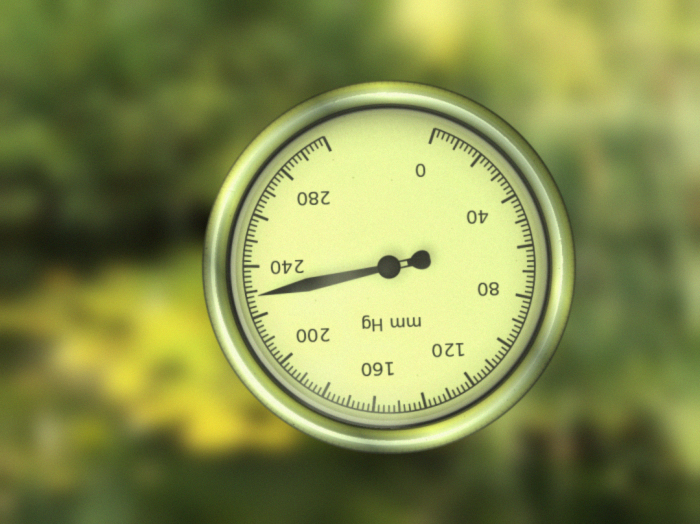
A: mmHg 228
